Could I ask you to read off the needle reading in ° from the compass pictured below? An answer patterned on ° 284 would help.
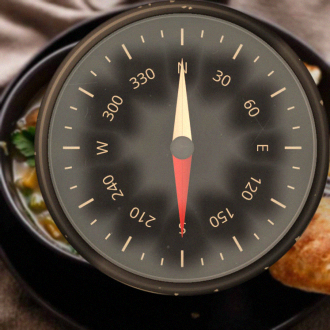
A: ° 180
